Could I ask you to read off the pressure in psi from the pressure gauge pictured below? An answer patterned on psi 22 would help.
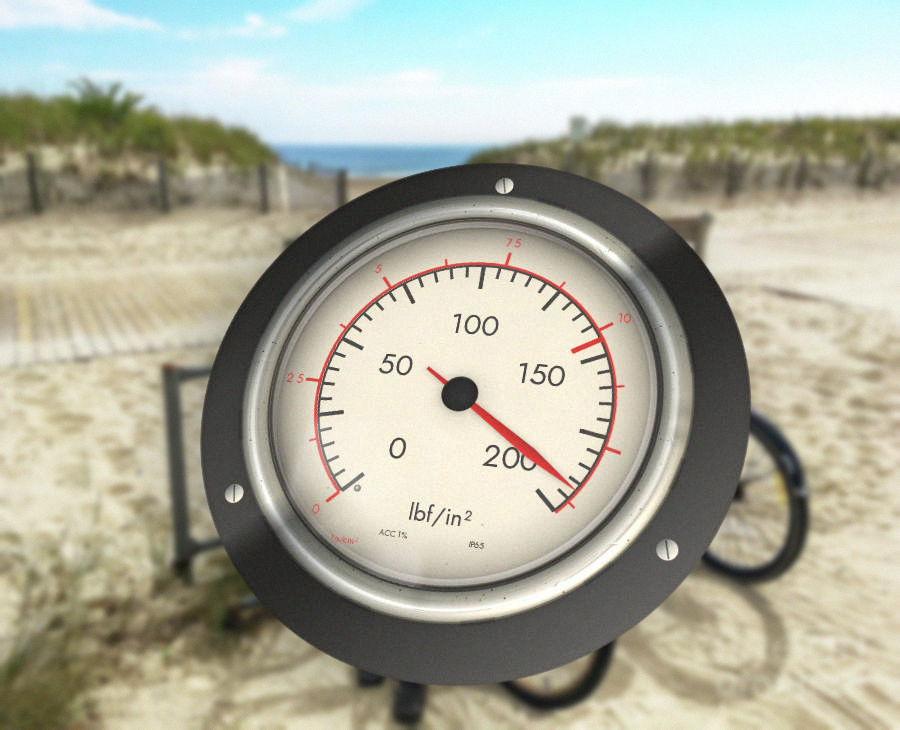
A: psi 192.5
